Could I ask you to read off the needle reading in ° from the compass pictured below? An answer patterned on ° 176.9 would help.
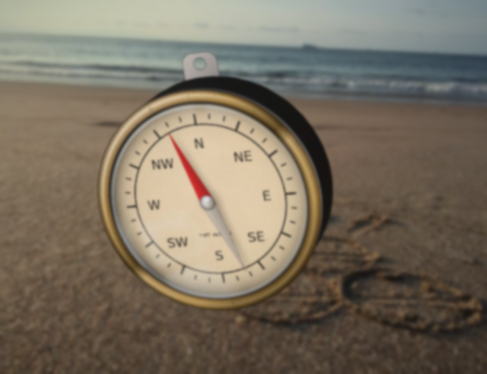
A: ° 340
